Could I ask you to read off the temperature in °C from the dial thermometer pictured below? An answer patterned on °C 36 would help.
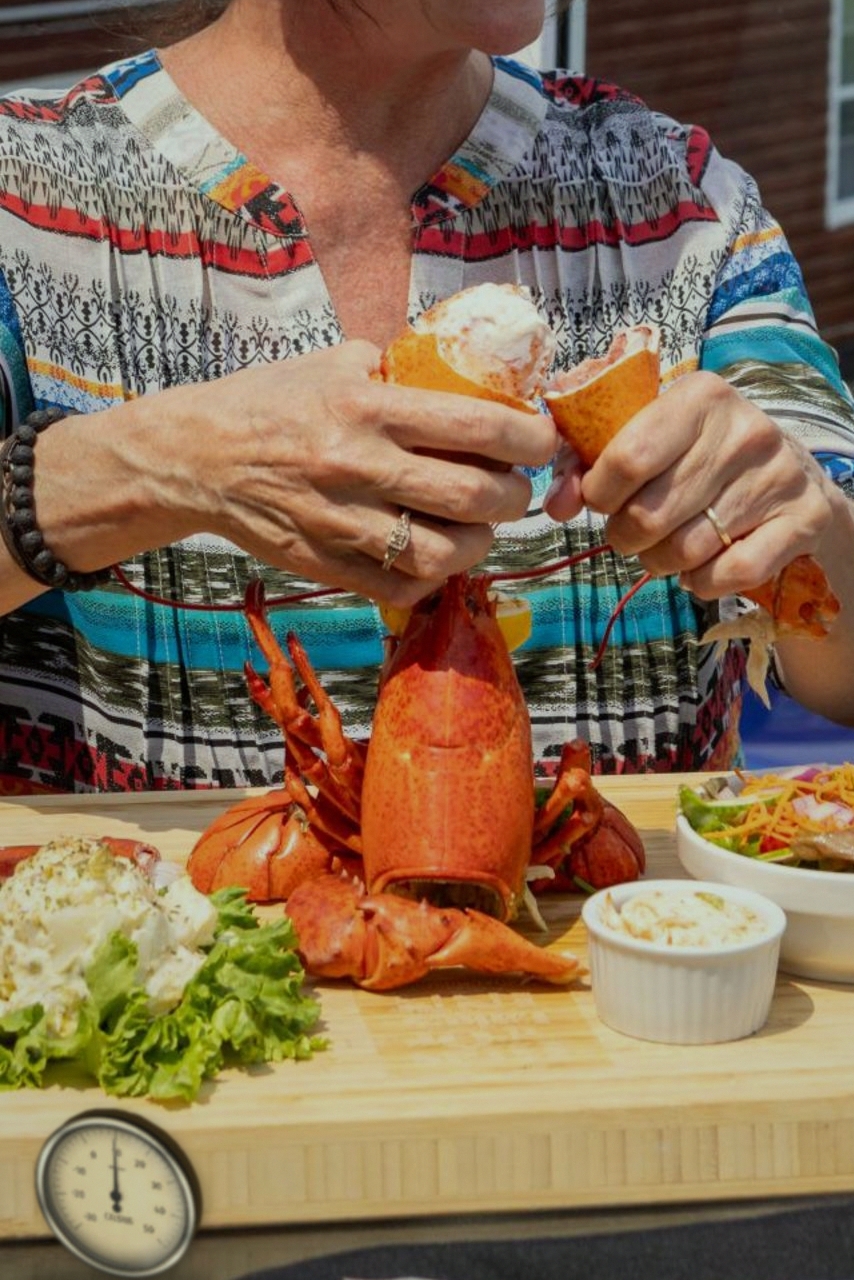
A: °C 10
